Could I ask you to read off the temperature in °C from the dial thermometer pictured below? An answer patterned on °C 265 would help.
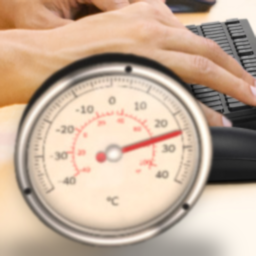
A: °C 25
